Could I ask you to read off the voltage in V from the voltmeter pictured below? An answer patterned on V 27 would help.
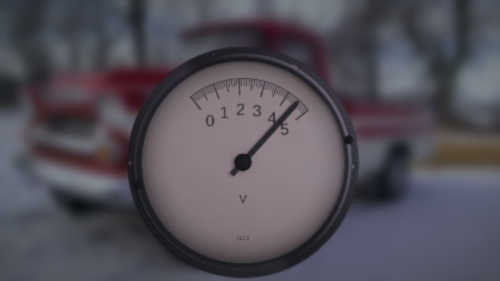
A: V 4.5
